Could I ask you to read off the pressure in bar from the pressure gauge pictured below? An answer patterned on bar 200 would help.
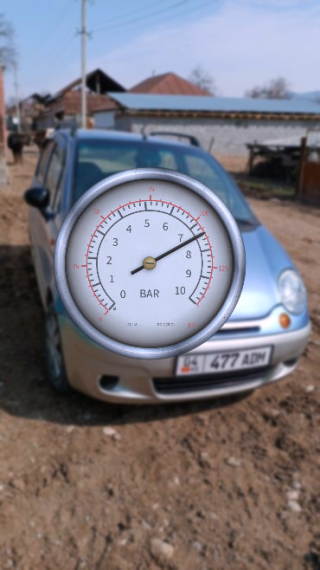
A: bar 7.4
